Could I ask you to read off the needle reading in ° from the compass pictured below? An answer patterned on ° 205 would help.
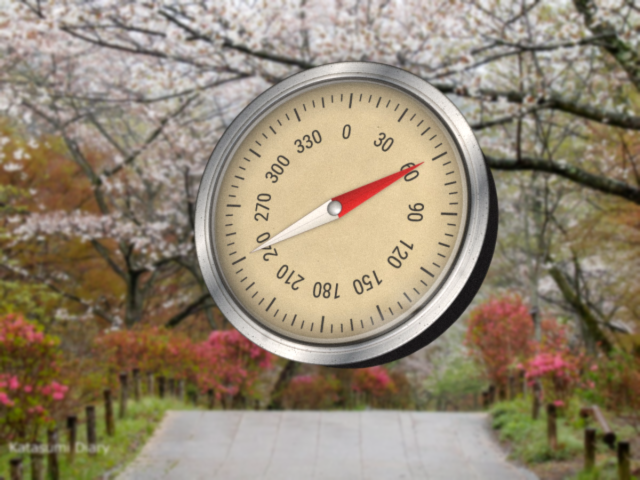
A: ° 60
